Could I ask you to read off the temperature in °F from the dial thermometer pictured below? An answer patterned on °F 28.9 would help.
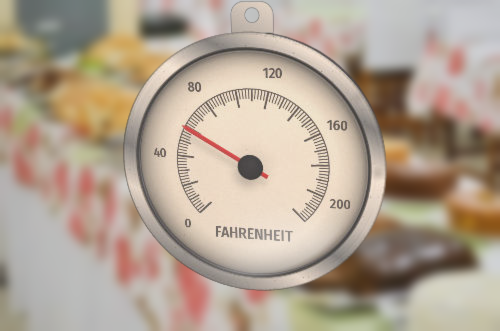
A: °F 60
